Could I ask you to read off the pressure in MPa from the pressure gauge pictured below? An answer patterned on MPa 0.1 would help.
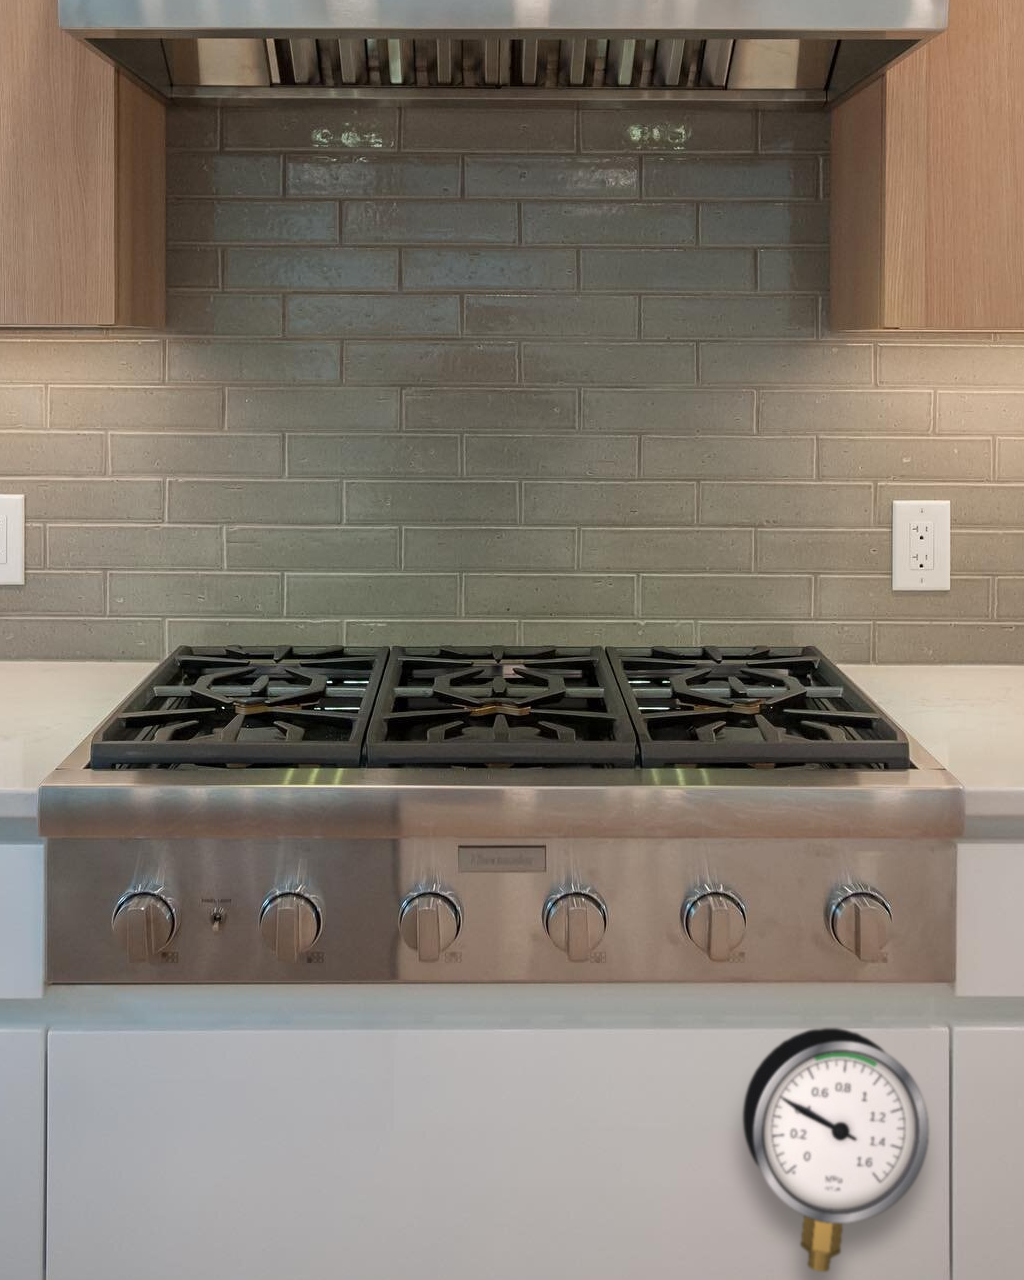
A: MPa 0.4
